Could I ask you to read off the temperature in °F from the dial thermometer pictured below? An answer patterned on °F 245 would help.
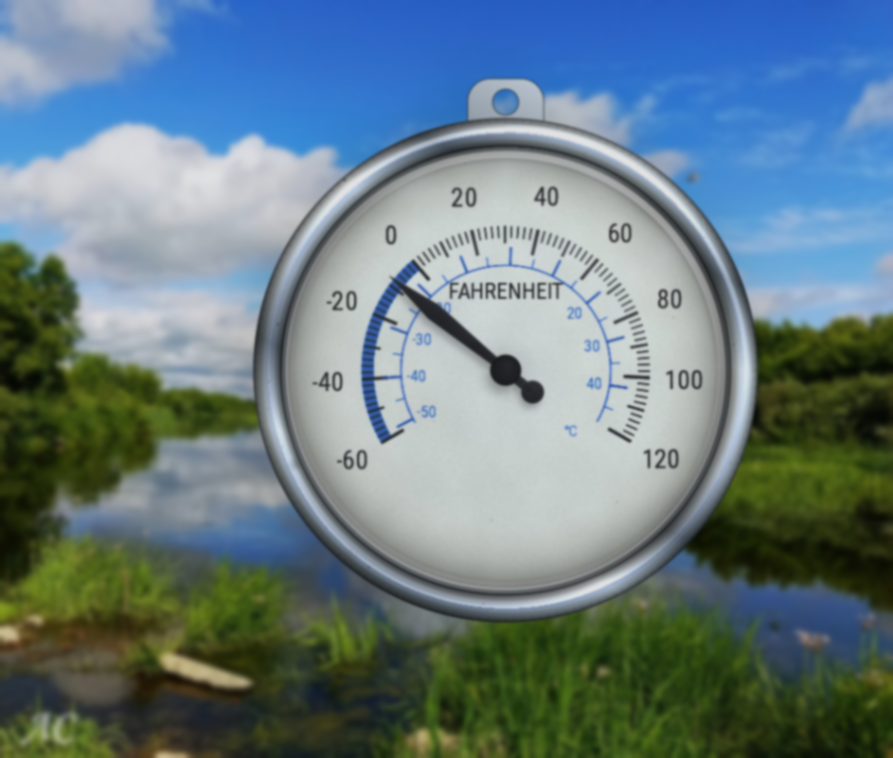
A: °F -8
